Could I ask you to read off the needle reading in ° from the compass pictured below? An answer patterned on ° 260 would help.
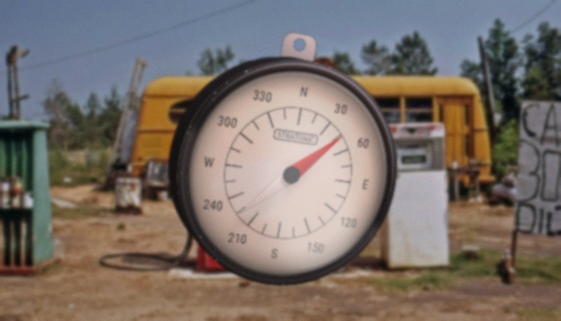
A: ° 45
